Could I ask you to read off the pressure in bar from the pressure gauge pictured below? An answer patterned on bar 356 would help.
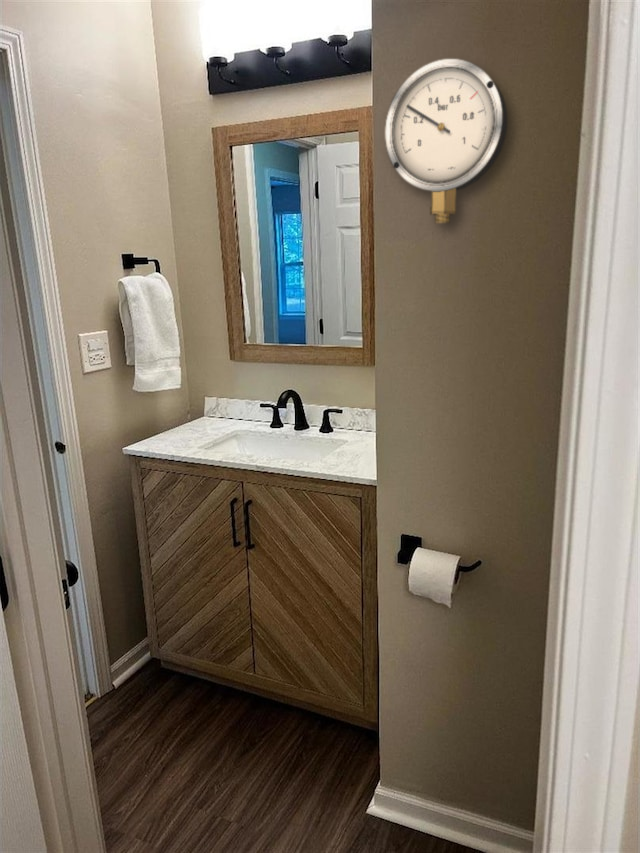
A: bar 0.25
